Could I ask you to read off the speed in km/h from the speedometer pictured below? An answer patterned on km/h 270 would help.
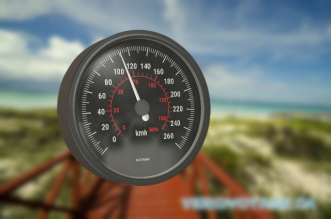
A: km/h 110
